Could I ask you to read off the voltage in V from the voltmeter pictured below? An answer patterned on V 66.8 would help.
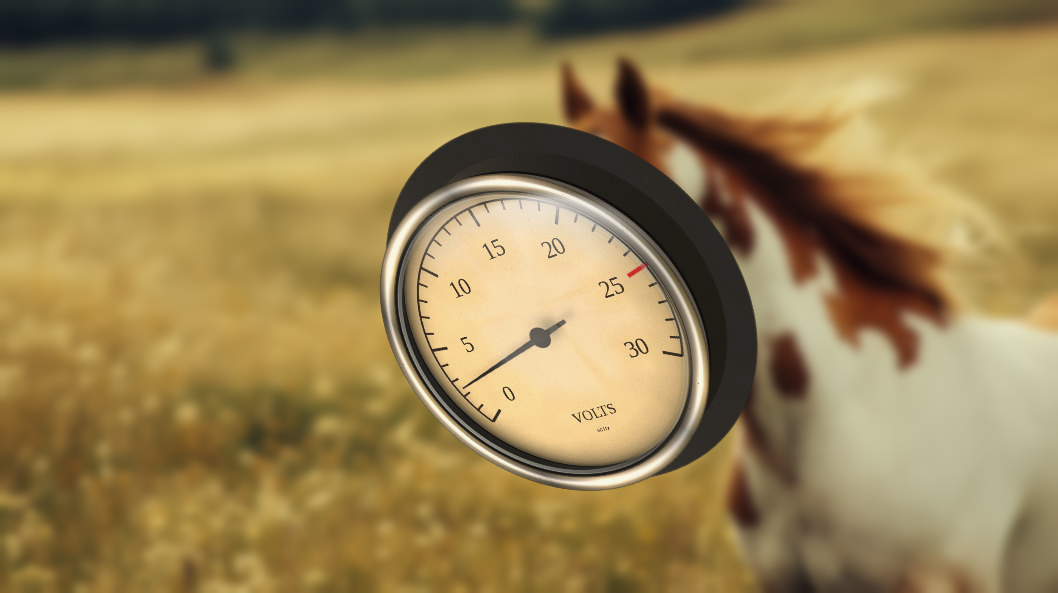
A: V 2.5
